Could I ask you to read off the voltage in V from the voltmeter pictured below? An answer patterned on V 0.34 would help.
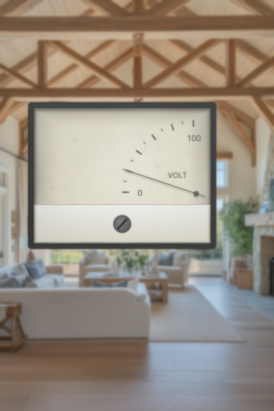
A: V 20
